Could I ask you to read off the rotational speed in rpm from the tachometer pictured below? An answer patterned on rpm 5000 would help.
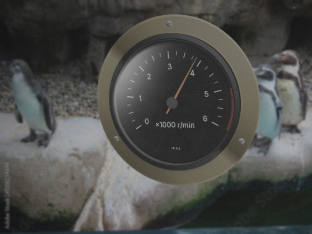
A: rpm 3875
